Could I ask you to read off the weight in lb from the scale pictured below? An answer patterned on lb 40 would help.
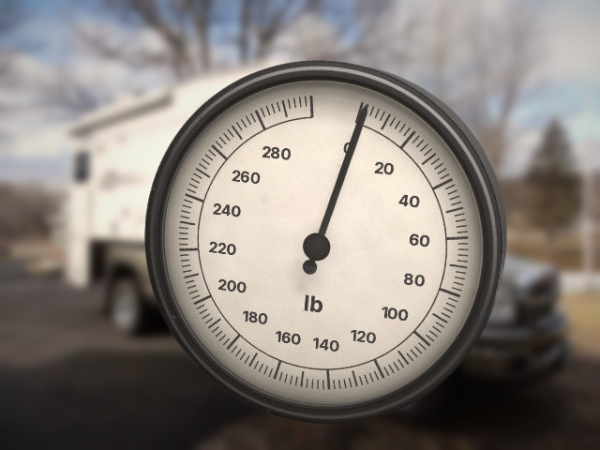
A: lb 2
